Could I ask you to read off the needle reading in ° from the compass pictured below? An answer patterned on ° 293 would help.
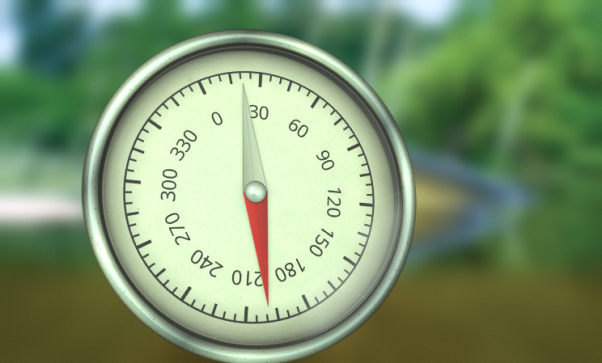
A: ° 200
